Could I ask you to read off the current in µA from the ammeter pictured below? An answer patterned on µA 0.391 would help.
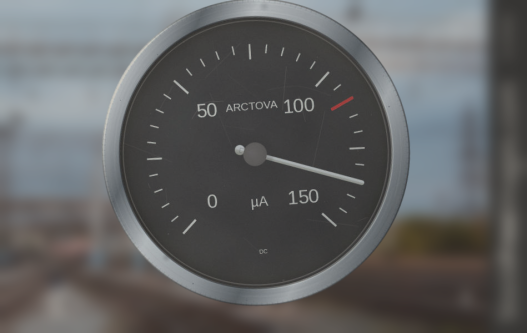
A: µA 135
